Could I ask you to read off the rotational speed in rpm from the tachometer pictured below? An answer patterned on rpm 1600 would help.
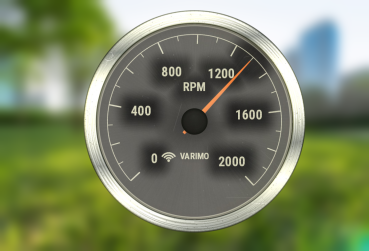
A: rpm 1300
